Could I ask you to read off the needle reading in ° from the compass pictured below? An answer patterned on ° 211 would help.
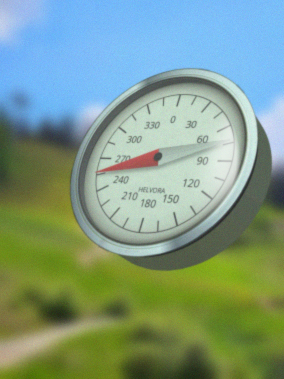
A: ° 255
